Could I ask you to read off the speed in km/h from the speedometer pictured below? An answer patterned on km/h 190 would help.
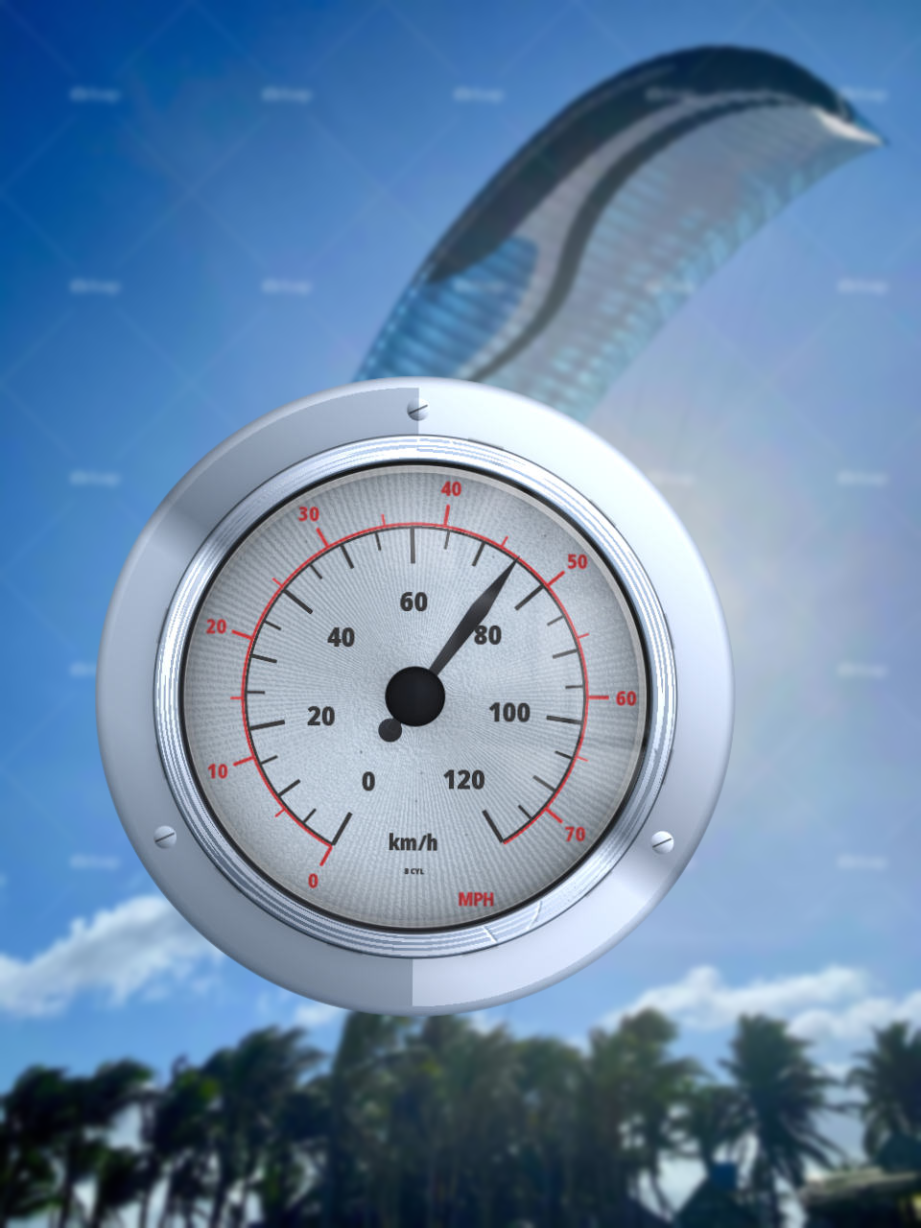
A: km/h 75
